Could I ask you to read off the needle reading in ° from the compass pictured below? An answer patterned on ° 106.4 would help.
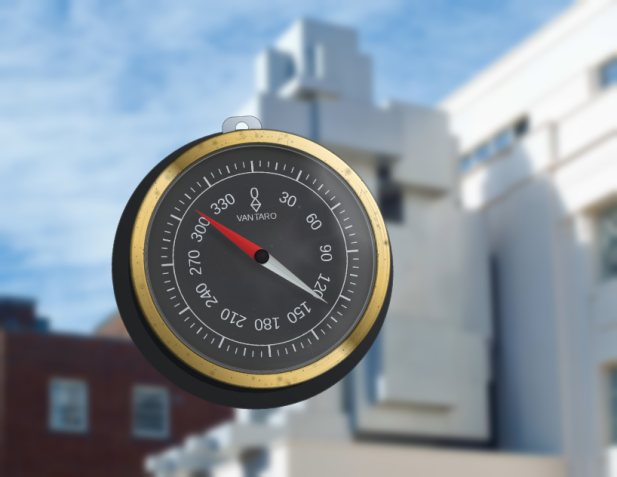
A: ° 310
